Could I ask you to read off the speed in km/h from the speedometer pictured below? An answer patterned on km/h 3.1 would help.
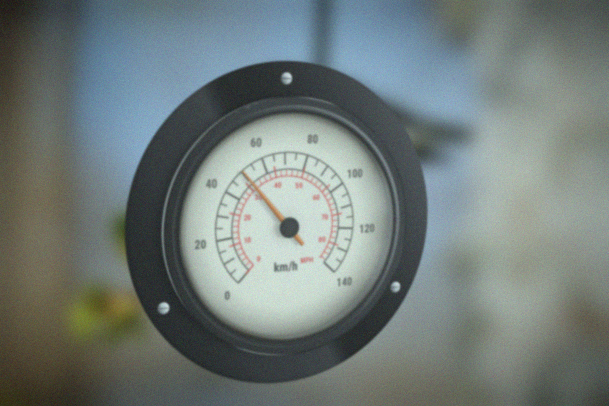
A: km/h 50
